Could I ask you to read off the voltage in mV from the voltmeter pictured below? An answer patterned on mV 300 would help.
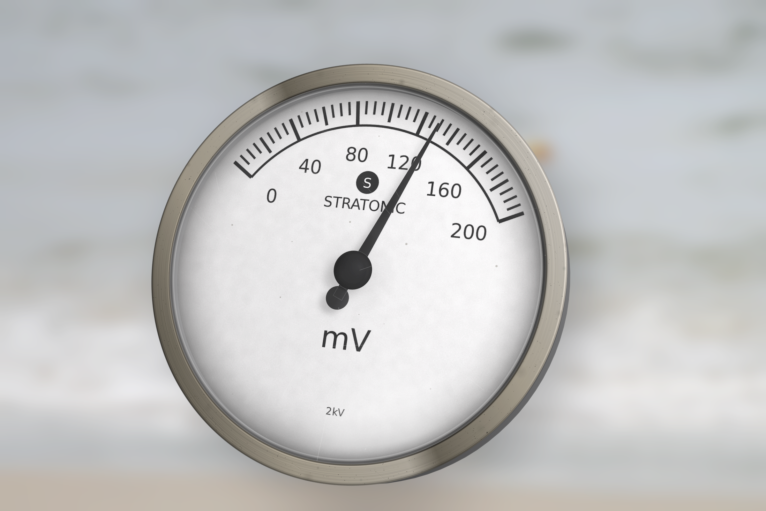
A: mV 130
